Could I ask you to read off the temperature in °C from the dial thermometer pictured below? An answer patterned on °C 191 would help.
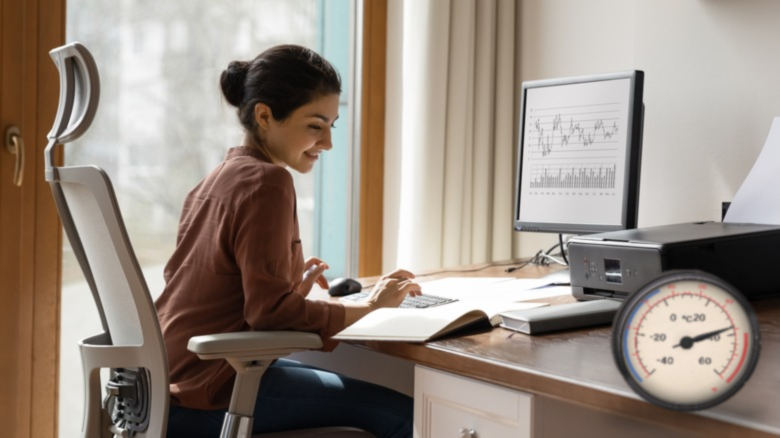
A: °C 36
